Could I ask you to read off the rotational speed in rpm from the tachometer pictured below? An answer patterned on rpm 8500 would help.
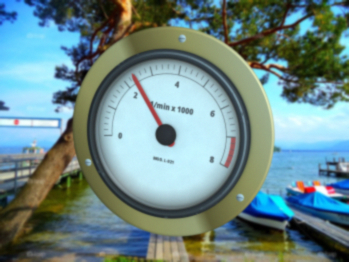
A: rpm 2400
